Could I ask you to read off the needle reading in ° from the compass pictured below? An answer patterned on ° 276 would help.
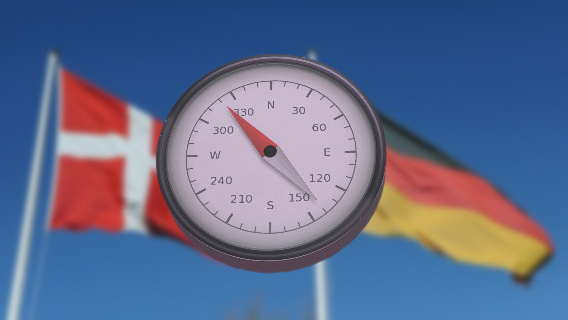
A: ° 320
